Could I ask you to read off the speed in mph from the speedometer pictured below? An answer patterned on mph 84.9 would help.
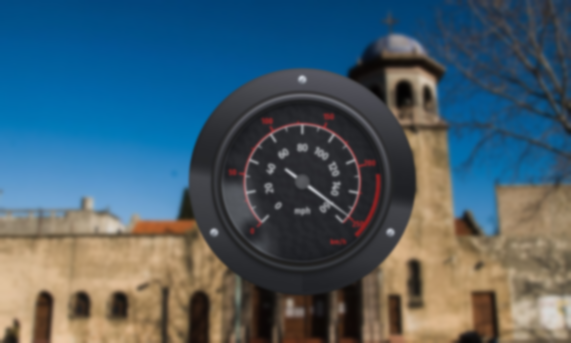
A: mph 155
